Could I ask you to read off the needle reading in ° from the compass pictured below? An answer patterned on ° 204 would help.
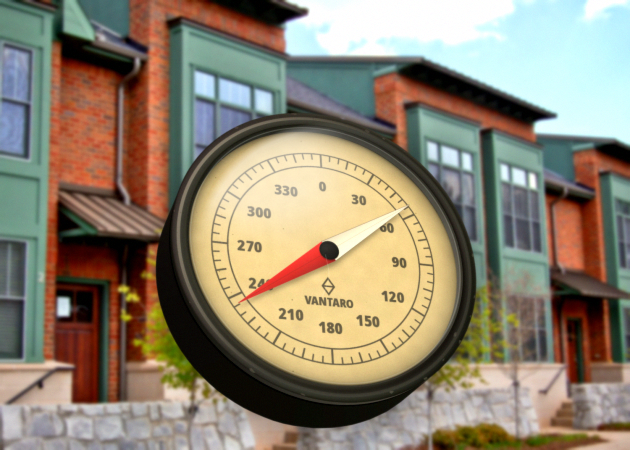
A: ° 235
